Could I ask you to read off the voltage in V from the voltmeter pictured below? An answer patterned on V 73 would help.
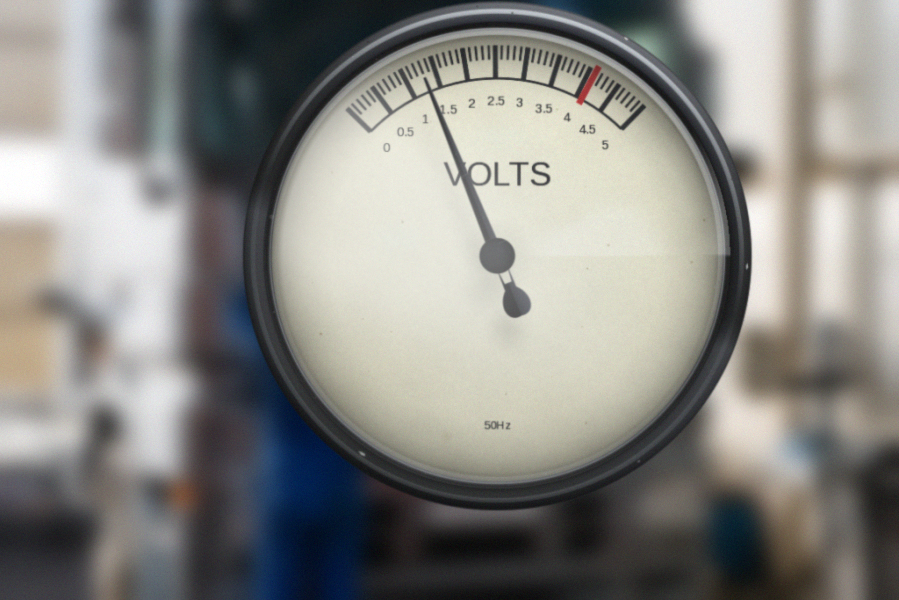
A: V 1.3
